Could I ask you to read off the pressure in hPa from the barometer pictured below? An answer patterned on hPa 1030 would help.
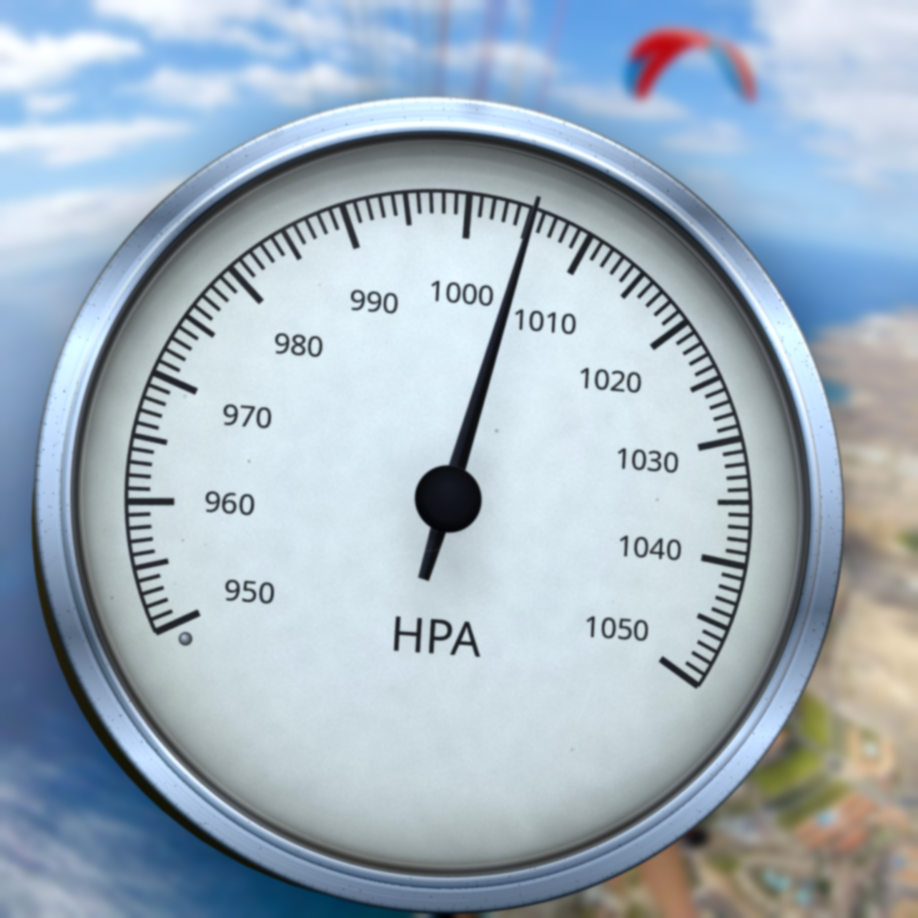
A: hPa 1005
